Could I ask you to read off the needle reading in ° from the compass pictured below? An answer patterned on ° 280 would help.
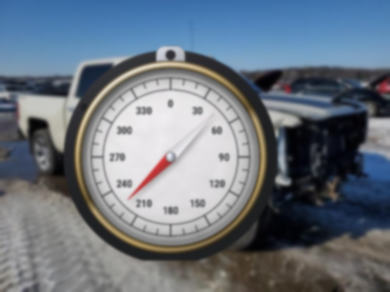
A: ° 225
